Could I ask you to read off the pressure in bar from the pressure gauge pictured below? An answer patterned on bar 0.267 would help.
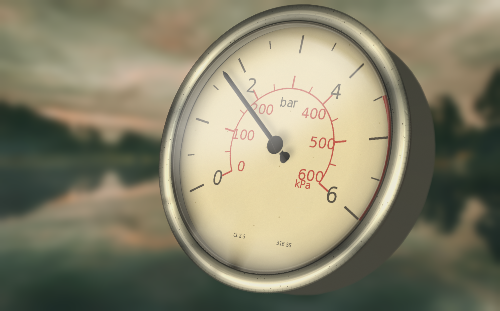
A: bar 1.75
